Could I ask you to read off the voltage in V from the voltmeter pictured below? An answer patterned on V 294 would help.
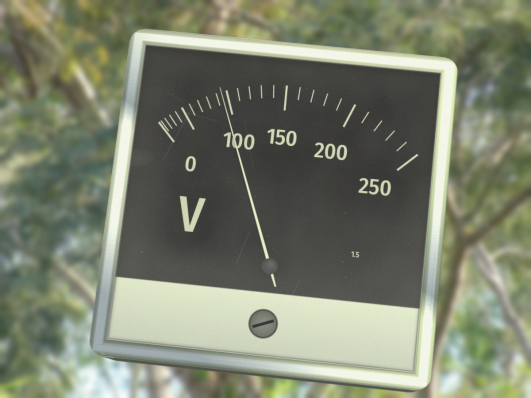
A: V 95
